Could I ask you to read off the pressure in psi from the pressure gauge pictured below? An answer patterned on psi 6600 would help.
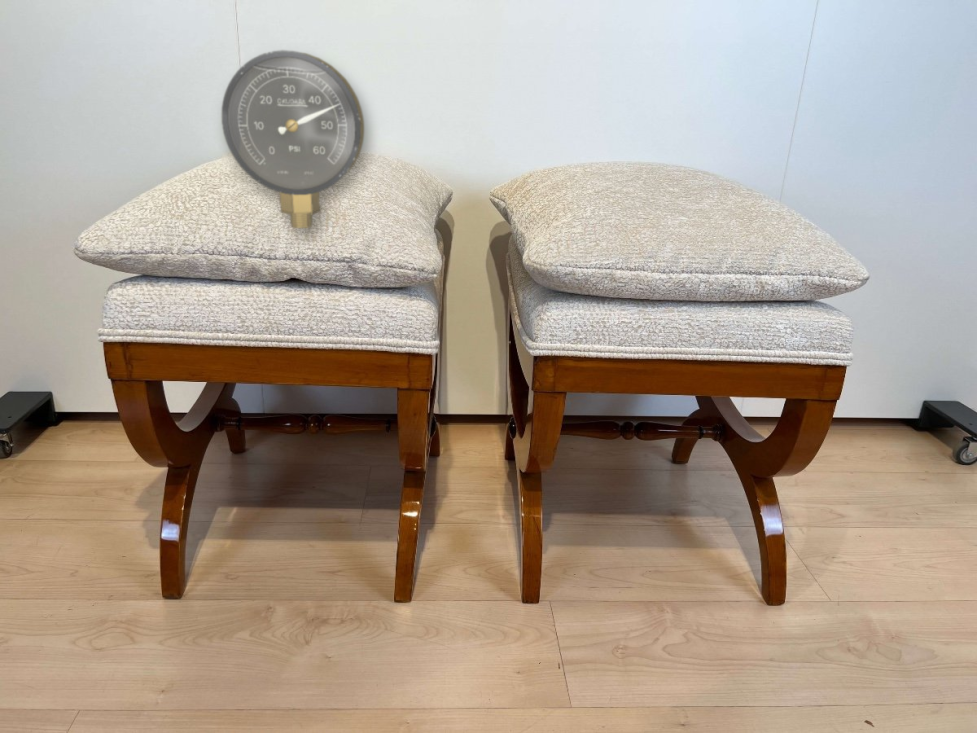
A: psi 45
